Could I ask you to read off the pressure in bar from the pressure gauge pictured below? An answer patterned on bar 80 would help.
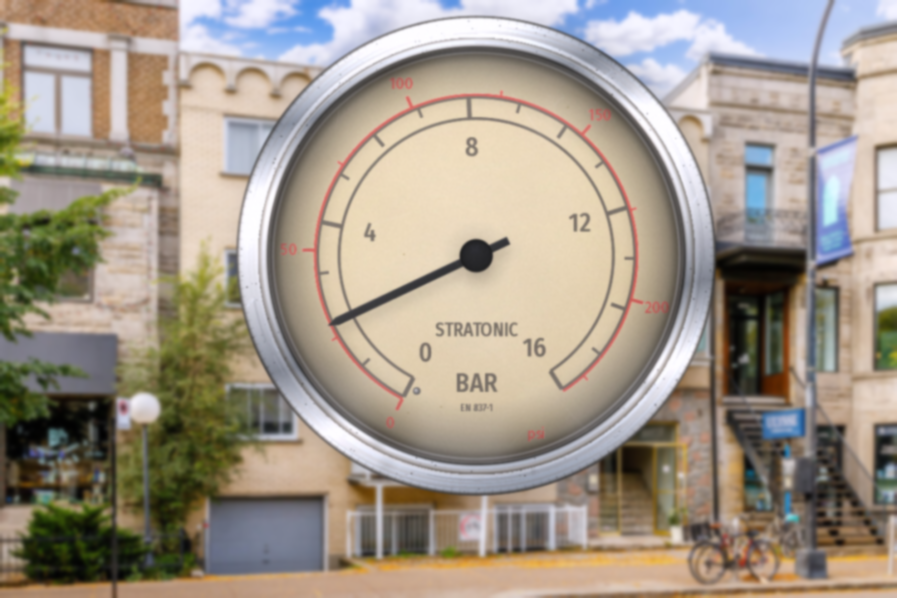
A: bar 2
